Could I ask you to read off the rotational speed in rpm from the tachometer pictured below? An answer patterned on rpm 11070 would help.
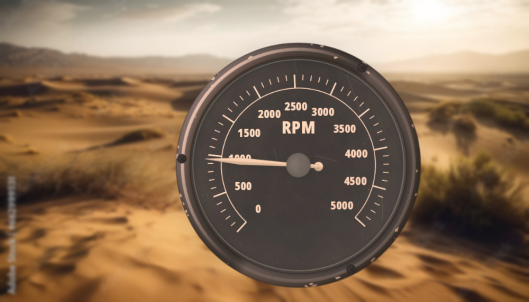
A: rpm 950
